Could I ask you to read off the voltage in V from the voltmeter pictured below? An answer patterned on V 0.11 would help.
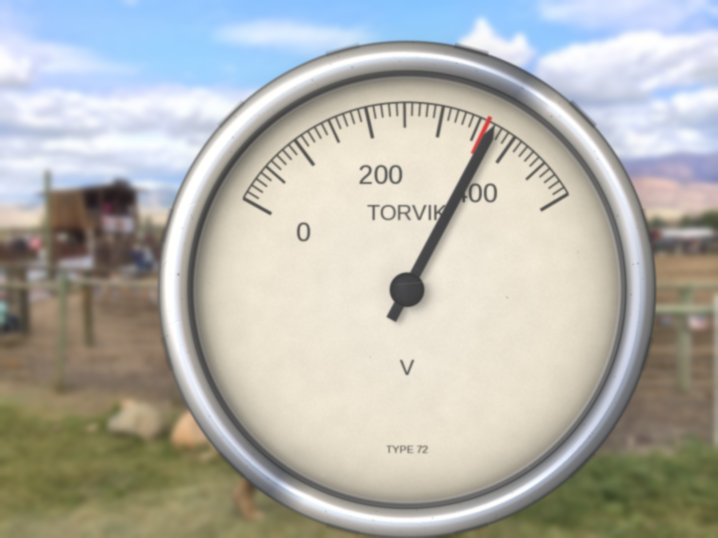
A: V 370
